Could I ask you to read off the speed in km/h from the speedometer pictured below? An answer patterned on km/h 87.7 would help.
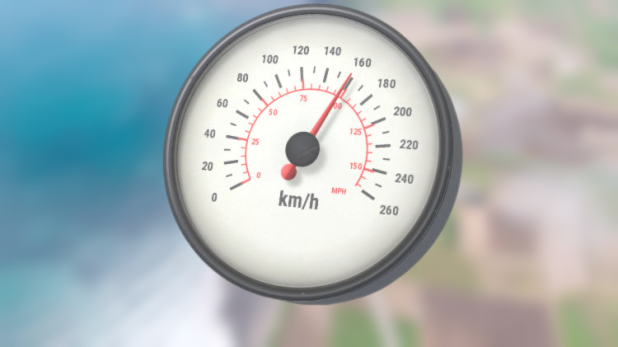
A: km/h 160
